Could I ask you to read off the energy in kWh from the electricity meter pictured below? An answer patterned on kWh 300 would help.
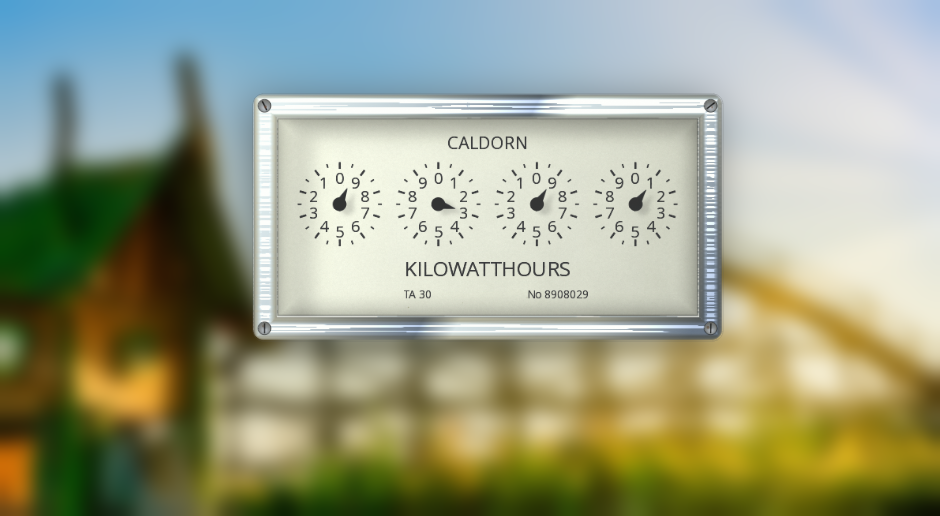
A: kWh 9291
